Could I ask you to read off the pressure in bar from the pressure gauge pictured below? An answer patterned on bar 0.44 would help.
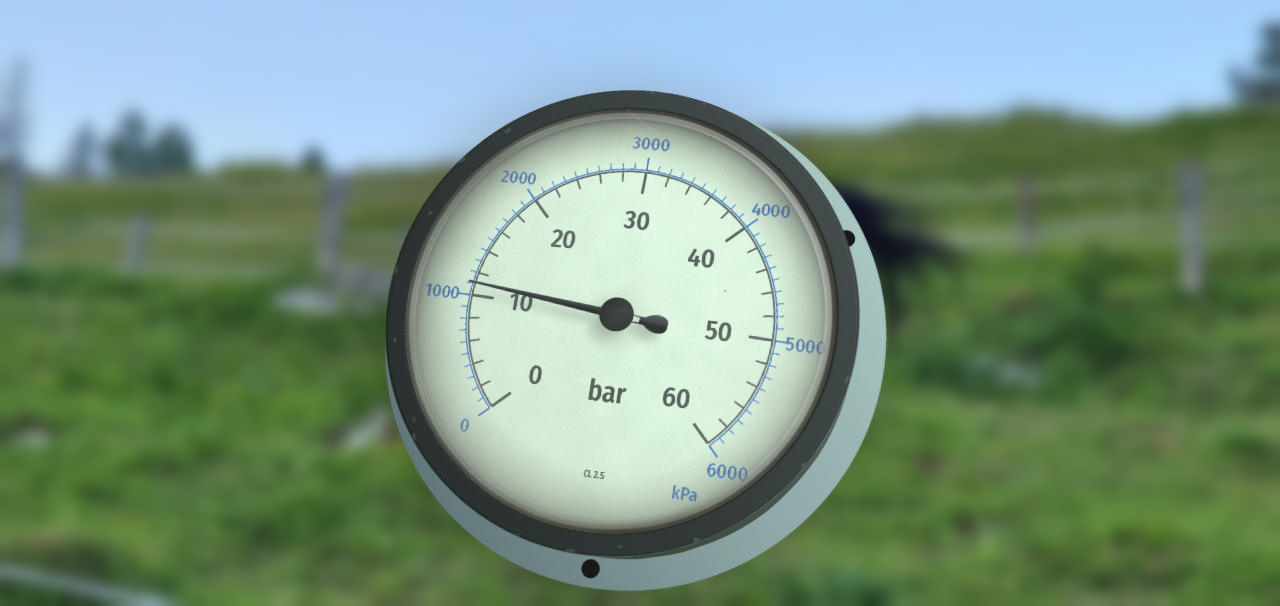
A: bar 11
